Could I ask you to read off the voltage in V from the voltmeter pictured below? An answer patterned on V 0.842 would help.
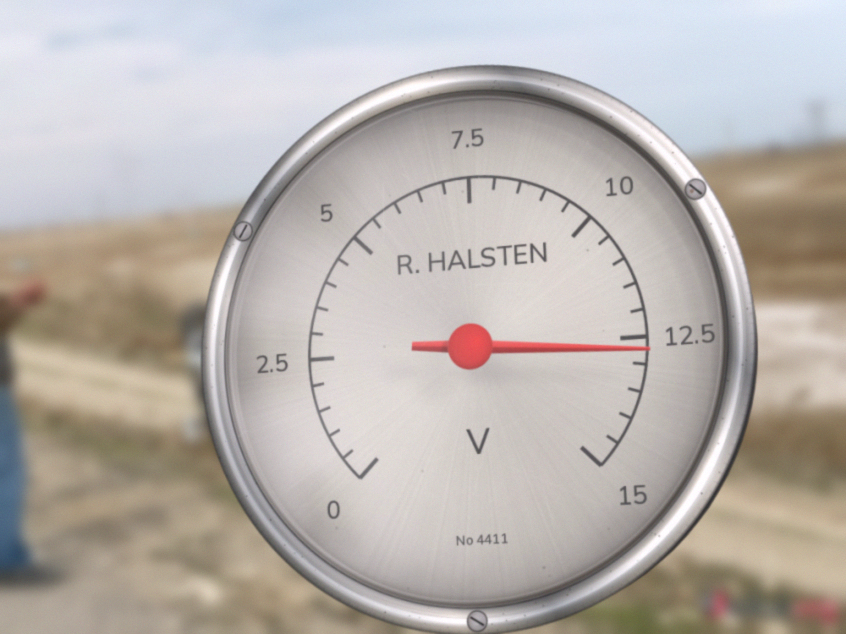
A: V 12.75
